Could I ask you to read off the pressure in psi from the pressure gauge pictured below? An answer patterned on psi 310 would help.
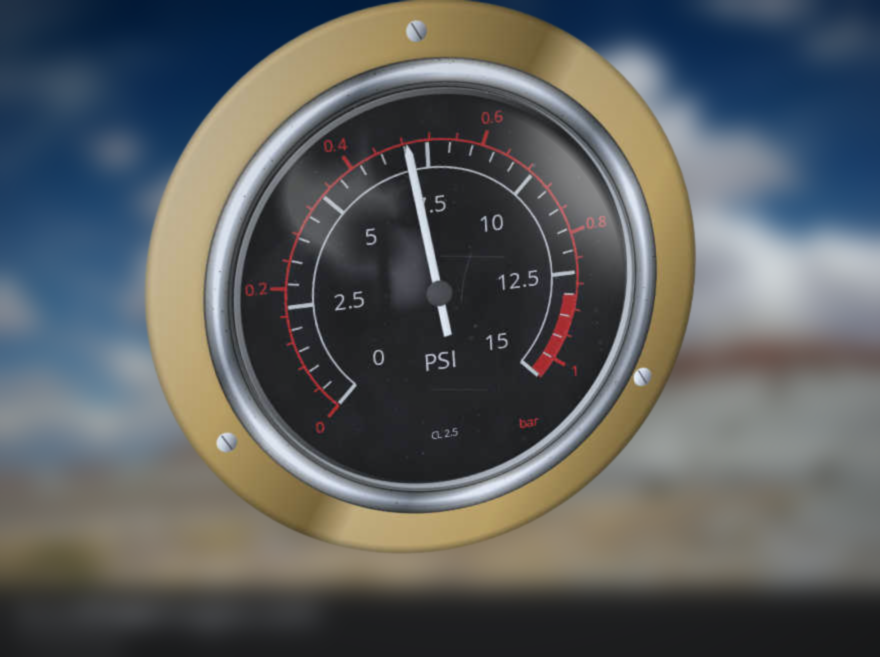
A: psi 7
